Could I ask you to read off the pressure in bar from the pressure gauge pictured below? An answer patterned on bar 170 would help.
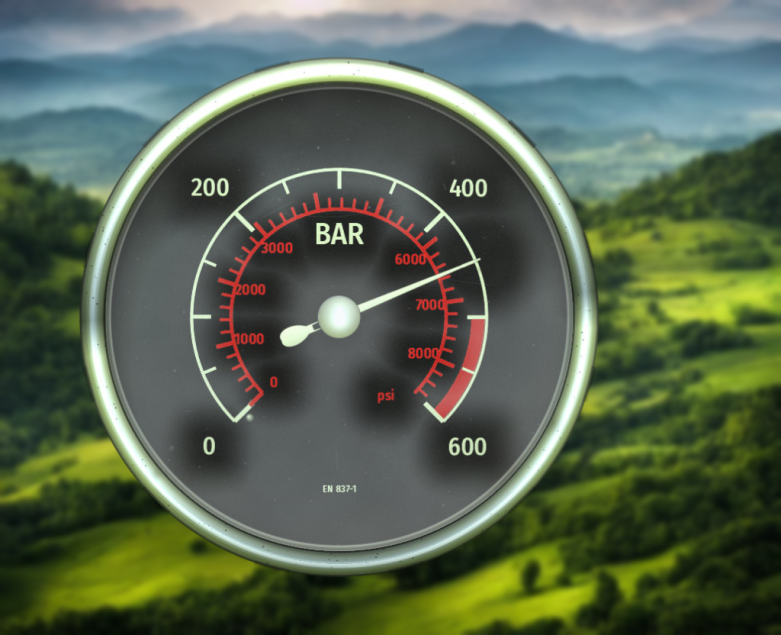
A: bar 450
